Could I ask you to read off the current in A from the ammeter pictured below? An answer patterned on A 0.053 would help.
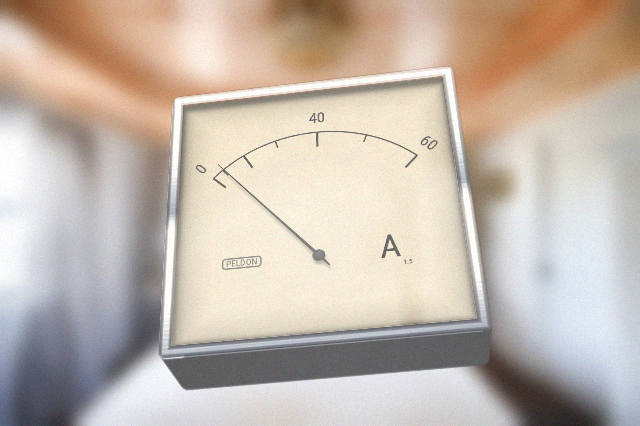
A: A 10
